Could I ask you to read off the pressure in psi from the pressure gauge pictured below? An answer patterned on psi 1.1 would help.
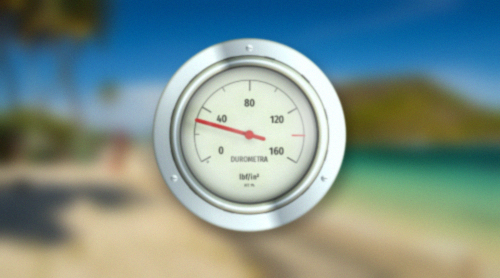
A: psi 30
